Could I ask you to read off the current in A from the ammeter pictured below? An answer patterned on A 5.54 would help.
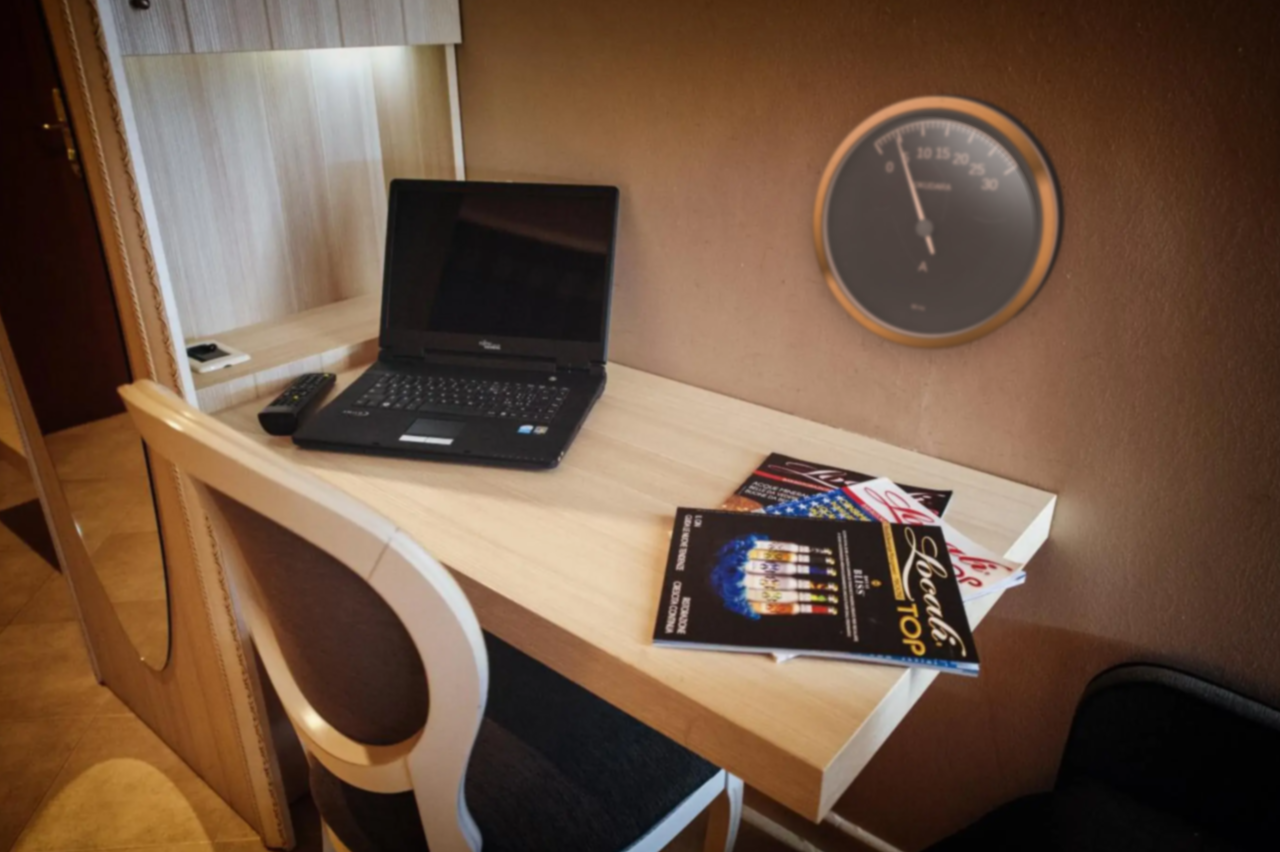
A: A 5
